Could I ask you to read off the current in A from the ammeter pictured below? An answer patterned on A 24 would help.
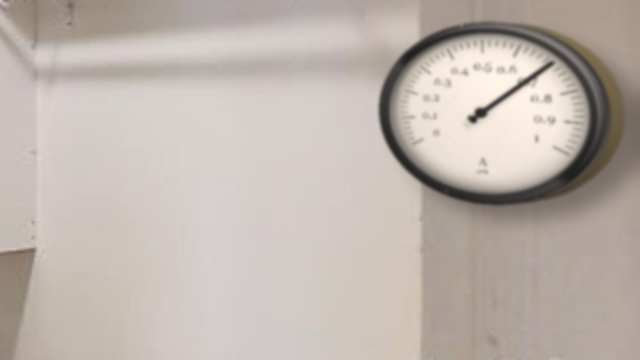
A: A 0.7
